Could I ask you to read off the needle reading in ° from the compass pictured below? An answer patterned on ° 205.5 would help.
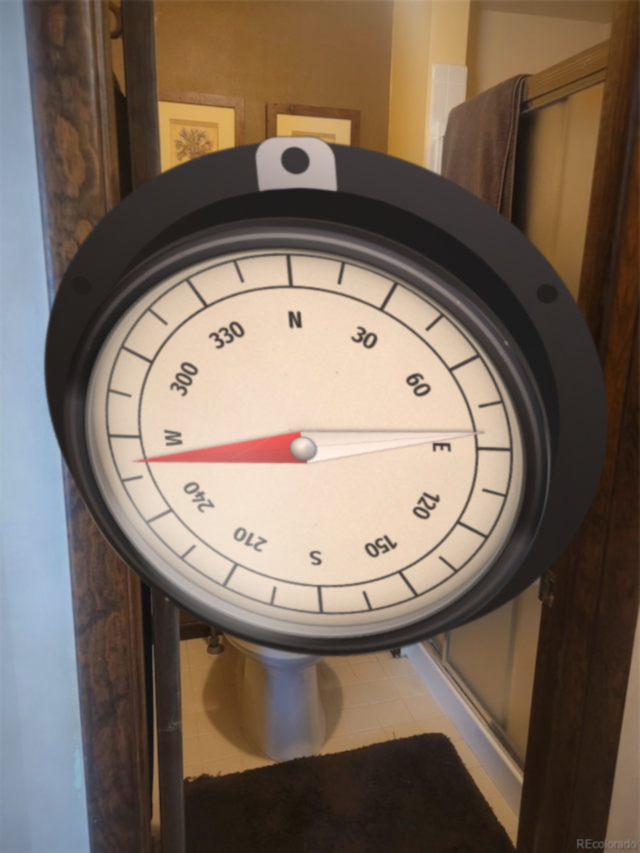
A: ° 262.5
